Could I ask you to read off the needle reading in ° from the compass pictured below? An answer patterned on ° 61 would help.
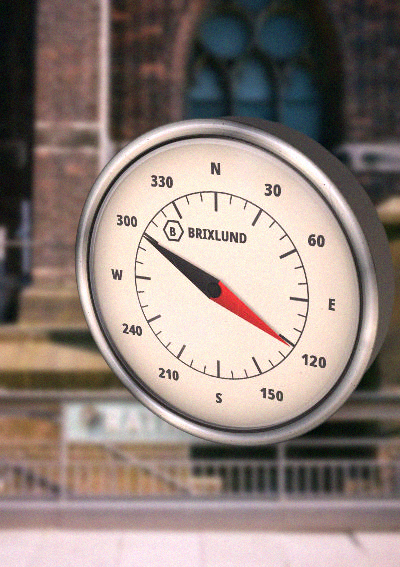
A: ° 120
